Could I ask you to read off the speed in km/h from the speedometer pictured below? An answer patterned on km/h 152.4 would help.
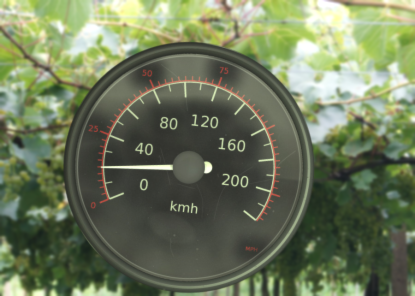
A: km/h 20
